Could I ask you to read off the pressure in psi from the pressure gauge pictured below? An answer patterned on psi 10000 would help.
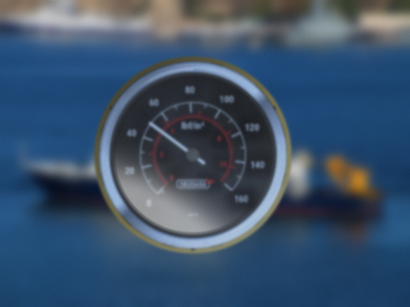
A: psi 50
